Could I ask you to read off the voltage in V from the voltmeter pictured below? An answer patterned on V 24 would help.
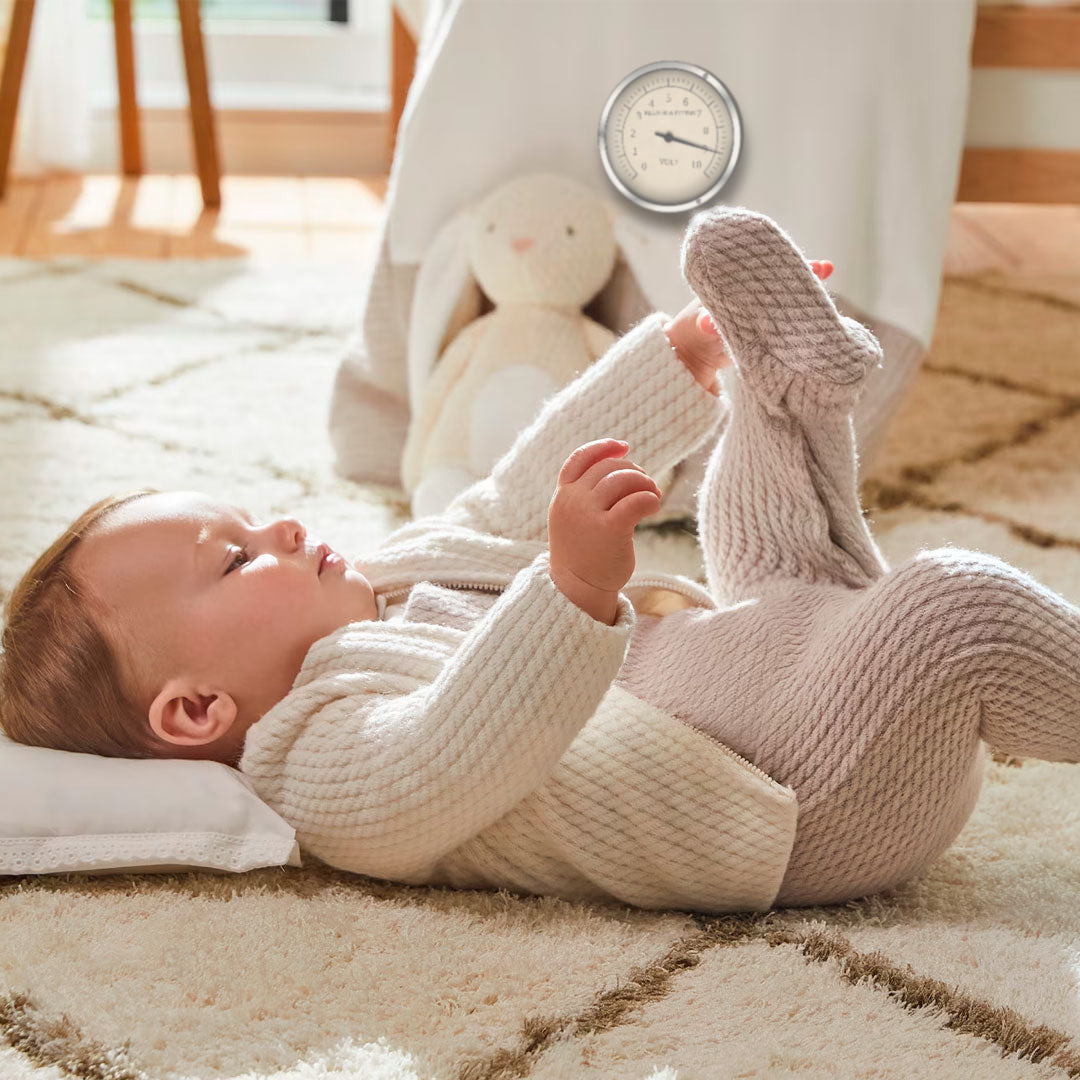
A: V 9
